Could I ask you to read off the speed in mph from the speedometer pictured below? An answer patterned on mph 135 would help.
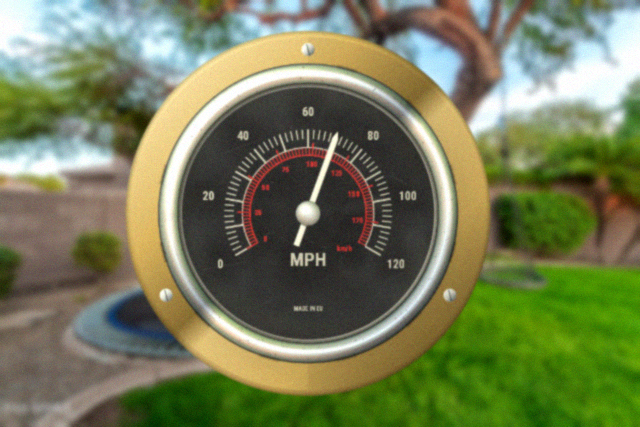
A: mph 70
